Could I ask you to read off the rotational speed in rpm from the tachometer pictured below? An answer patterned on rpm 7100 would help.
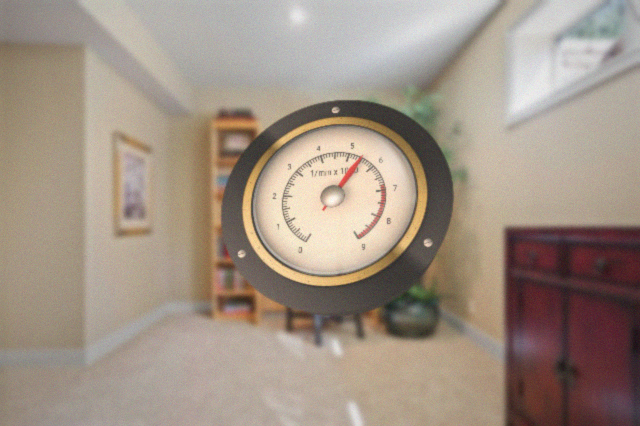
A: rpm 5500
